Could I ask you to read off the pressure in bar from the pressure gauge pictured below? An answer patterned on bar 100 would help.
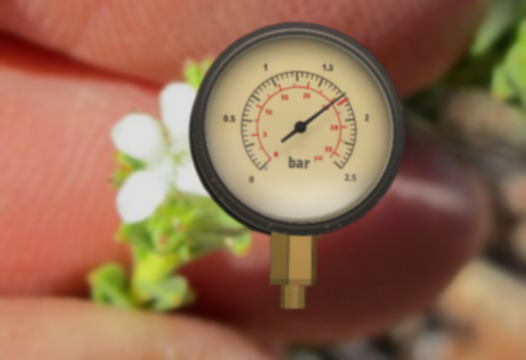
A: bar 1.75
